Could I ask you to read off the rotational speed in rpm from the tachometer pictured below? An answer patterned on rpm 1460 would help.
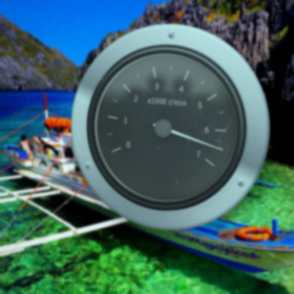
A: rpm 6500
